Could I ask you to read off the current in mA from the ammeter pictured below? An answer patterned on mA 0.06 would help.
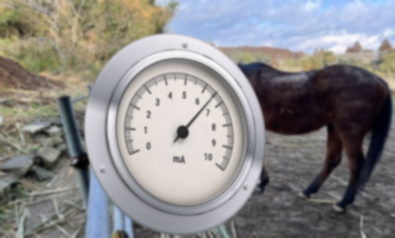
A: mA 6.5
